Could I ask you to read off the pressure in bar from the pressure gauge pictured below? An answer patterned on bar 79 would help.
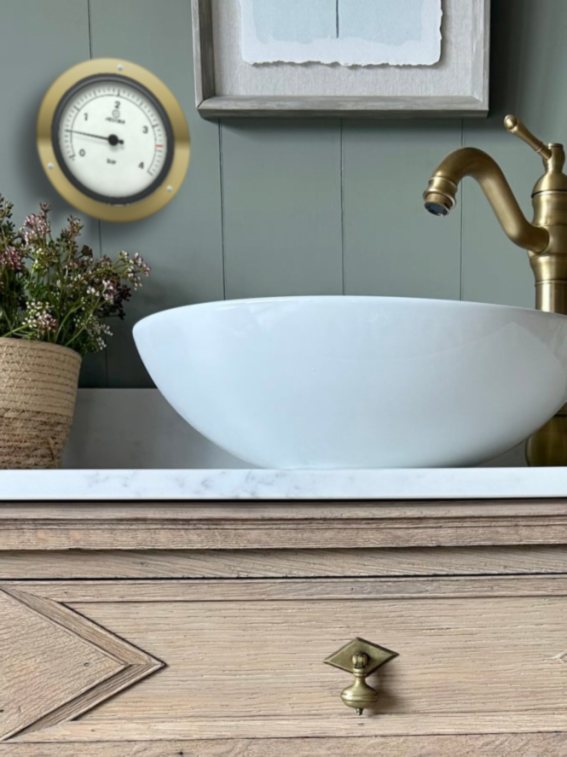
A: bar 0.5
